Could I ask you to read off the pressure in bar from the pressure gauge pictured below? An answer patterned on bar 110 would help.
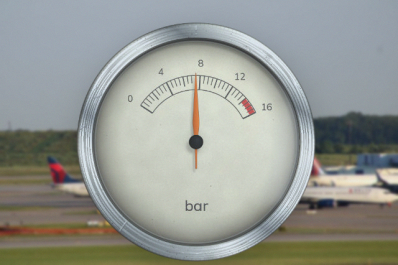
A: bar 7.5
